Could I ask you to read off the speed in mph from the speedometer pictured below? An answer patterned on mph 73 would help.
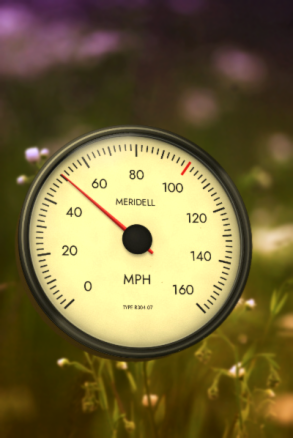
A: mph 50
